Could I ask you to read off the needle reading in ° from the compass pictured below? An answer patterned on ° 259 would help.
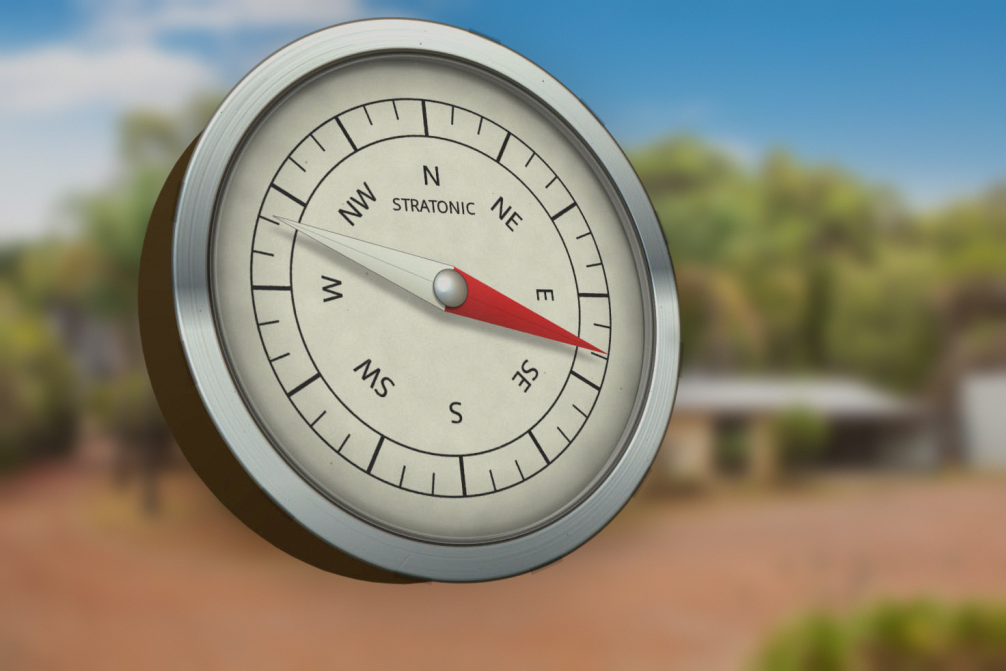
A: ° 110
